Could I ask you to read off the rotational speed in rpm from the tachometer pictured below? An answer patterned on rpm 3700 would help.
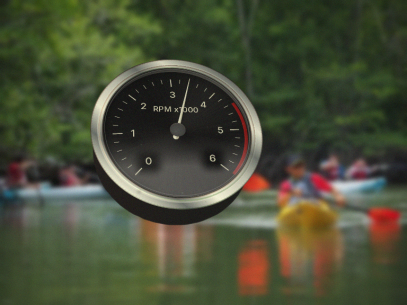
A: rpm 3400
